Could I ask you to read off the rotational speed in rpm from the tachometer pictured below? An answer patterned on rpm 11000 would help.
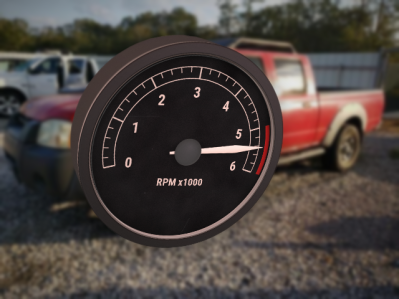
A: rpm 5400
